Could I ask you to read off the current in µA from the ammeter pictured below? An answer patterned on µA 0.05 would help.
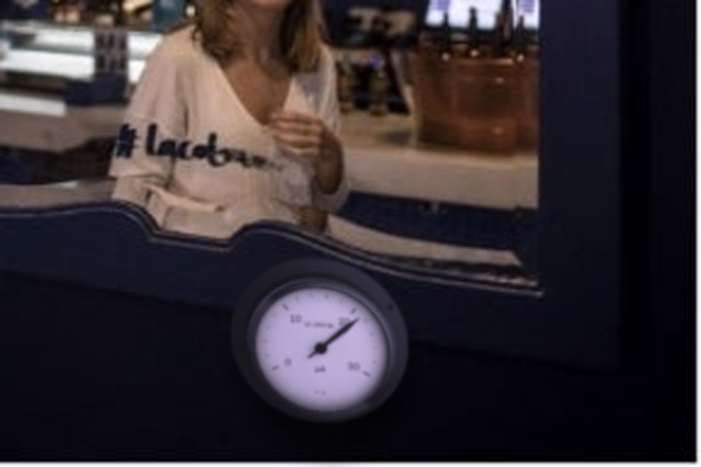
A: µA 21
